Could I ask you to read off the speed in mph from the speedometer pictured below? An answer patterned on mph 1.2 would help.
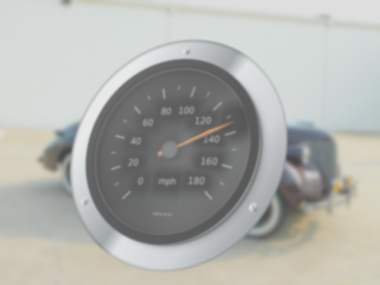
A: mph 135
